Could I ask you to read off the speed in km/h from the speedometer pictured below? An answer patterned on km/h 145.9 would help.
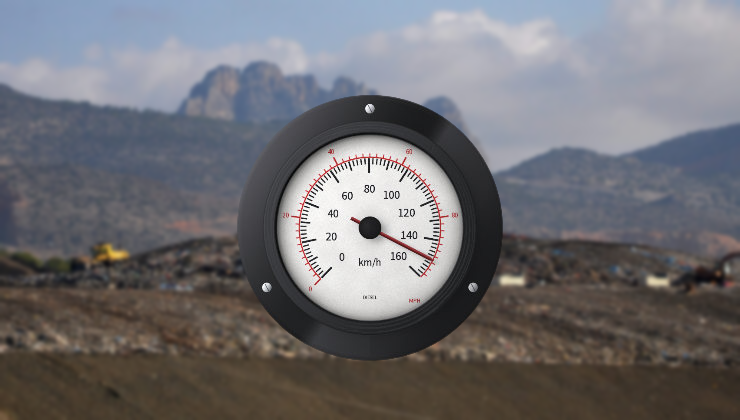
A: km/h 150
